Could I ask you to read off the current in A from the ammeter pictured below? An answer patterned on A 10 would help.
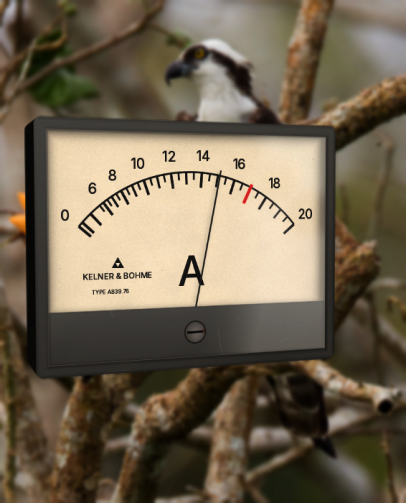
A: A 15
